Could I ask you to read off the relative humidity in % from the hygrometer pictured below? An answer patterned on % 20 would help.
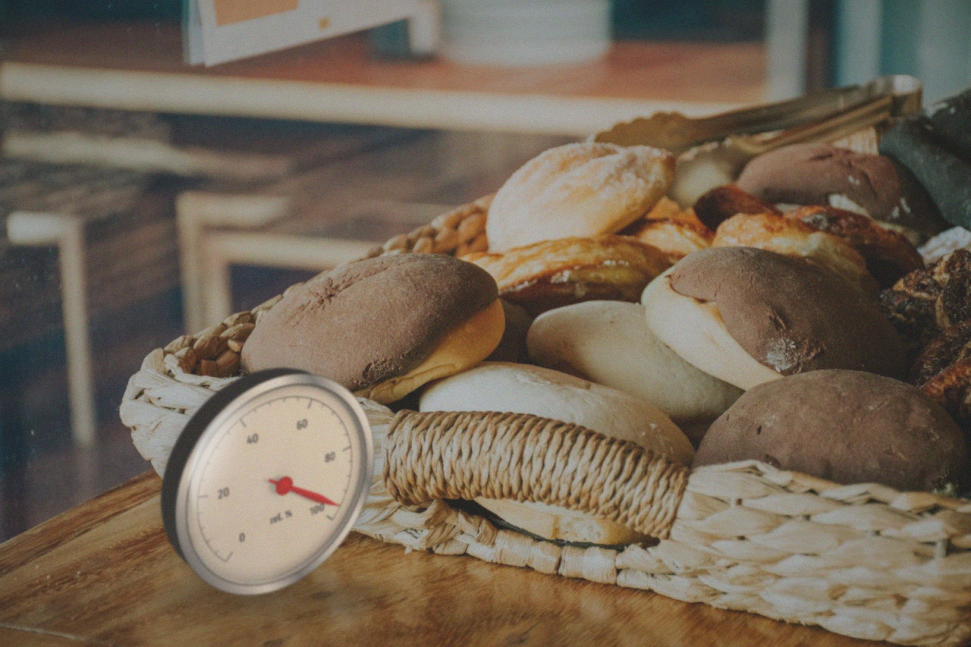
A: % 96
